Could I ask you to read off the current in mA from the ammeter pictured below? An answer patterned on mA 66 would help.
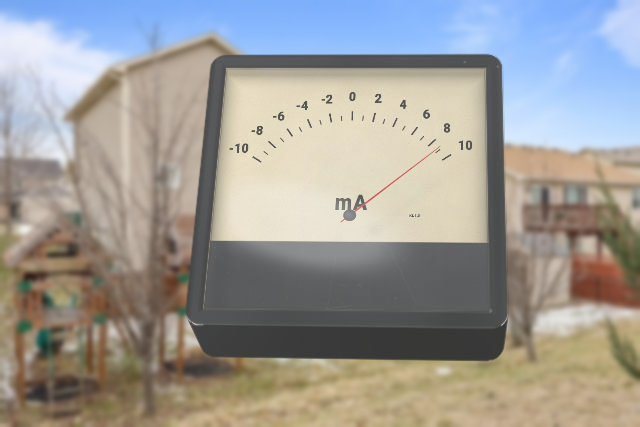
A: mA 9
